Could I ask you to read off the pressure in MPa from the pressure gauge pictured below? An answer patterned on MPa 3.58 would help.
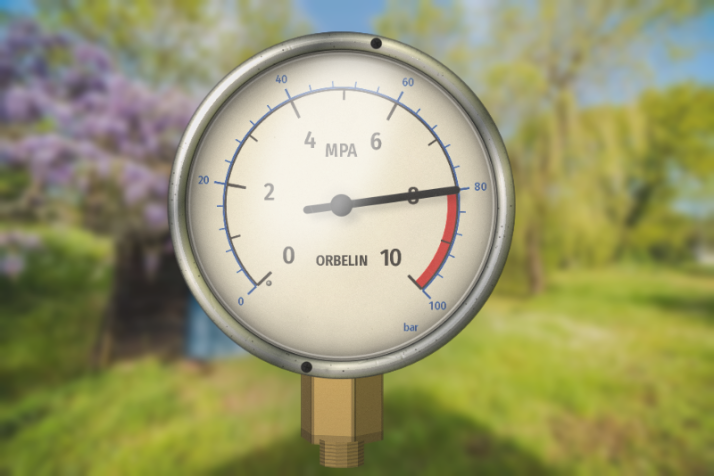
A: MPa 8
